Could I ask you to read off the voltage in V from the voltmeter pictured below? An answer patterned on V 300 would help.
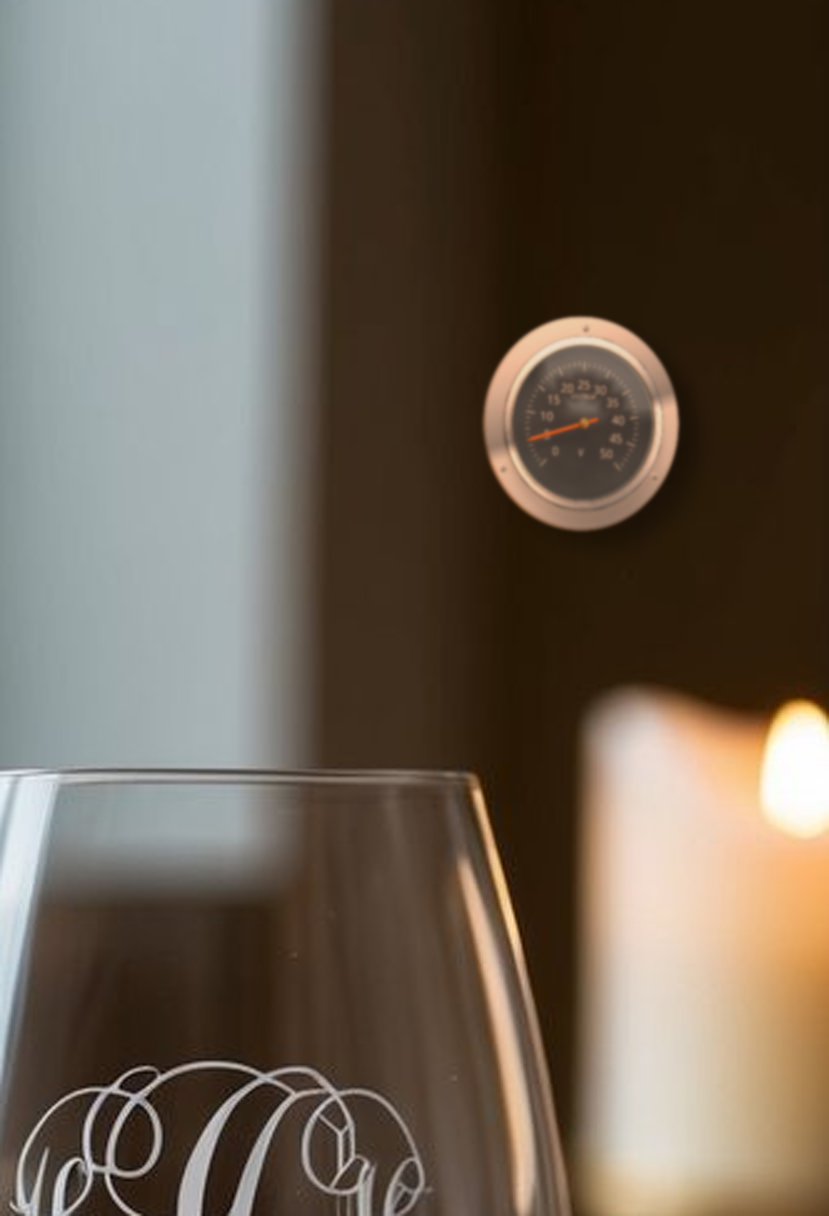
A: V 5
